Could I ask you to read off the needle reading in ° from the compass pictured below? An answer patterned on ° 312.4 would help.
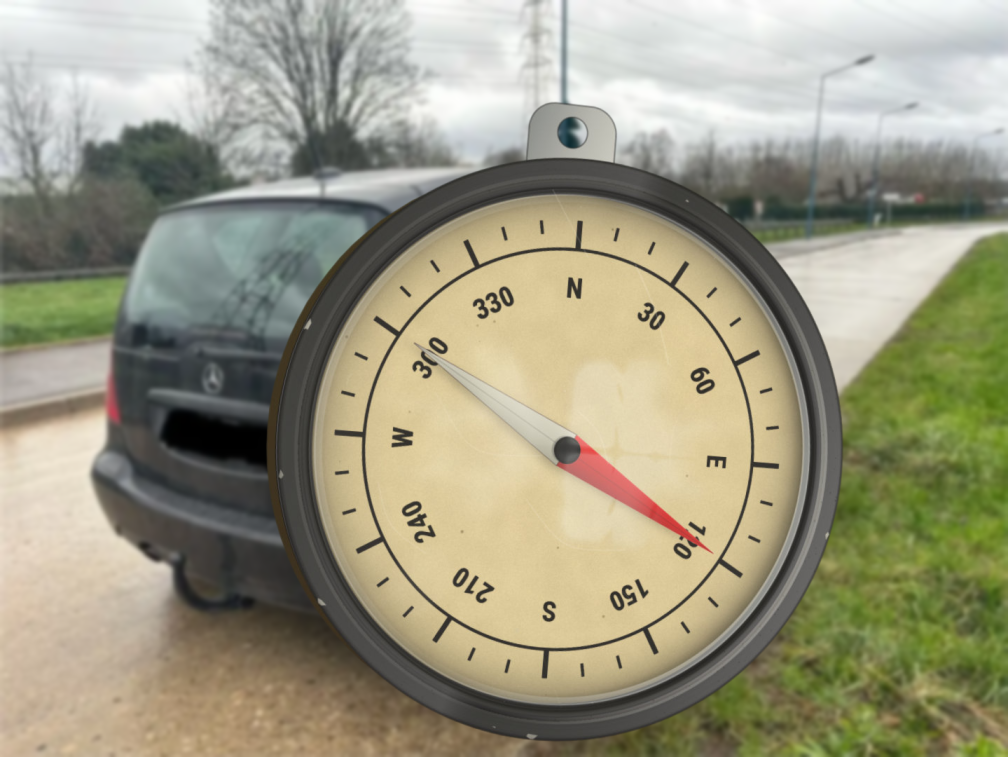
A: ° 120
